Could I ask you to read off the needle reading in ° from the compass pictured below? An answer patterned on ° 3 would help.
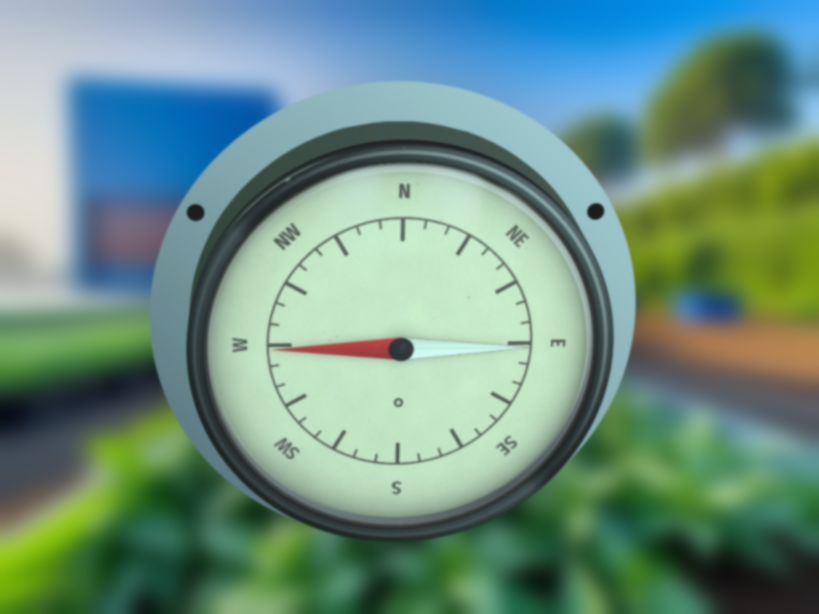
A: ° 270
